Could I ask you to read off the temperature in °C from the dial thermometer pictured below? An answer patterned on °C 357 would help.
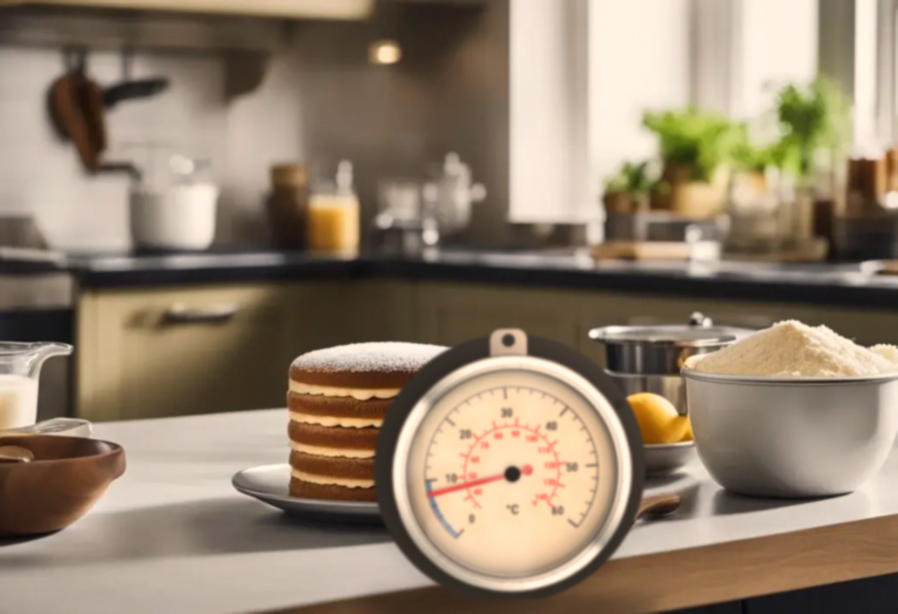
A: °C 8
